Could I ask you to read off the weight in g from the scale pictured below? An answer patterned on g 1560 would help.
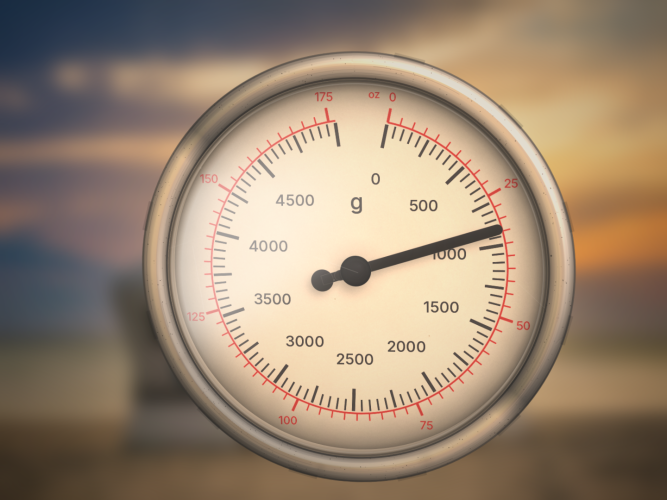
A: g 900
